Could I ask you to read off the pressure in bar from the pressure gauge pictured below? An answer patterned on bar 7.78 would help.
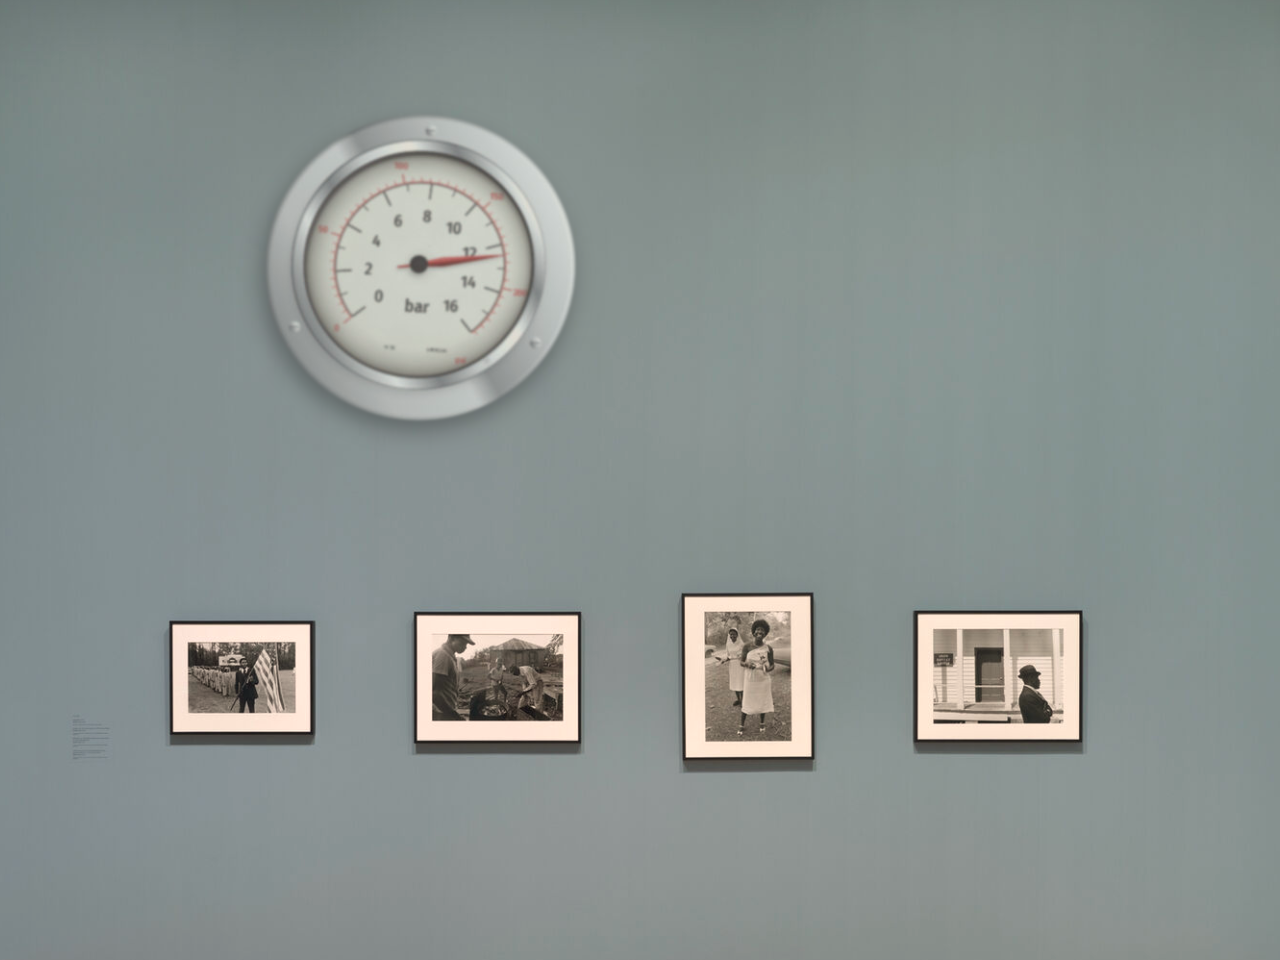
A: bar 12.5
